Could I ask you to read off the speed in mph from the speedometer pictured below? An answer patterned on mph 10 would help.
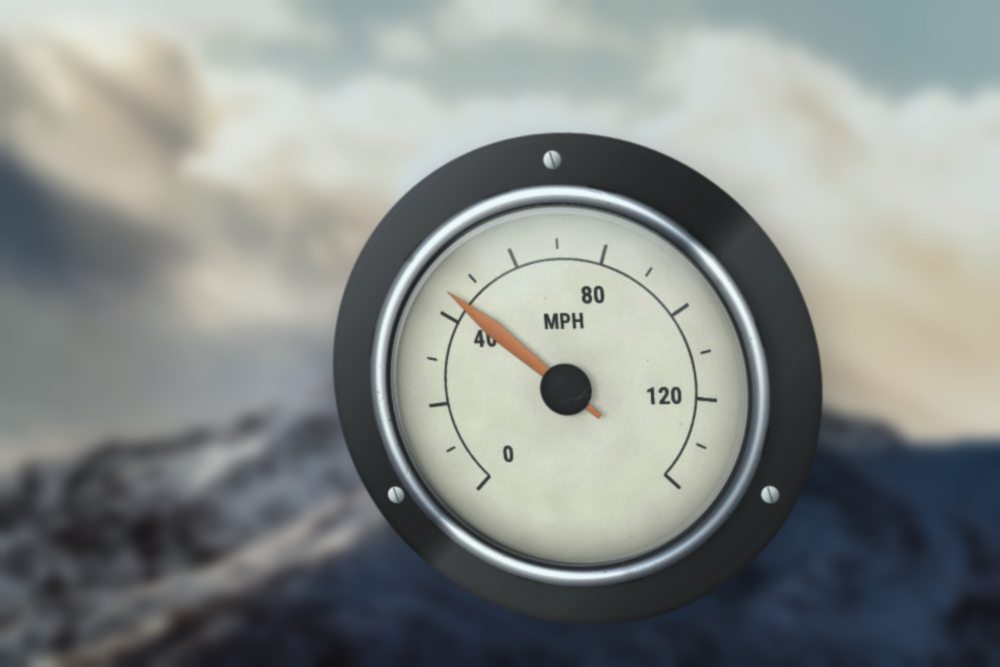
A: mph 45
